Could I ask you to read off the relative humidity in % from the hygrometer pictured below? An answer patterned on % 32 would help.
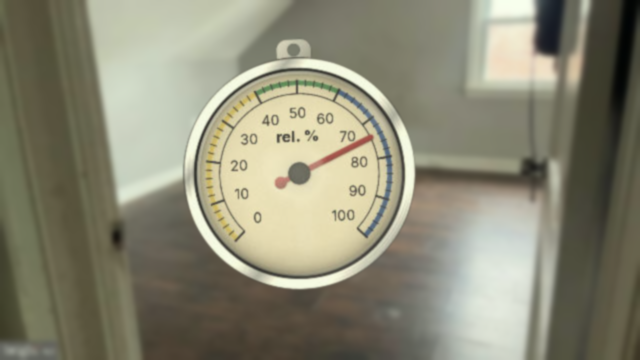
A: % 74
